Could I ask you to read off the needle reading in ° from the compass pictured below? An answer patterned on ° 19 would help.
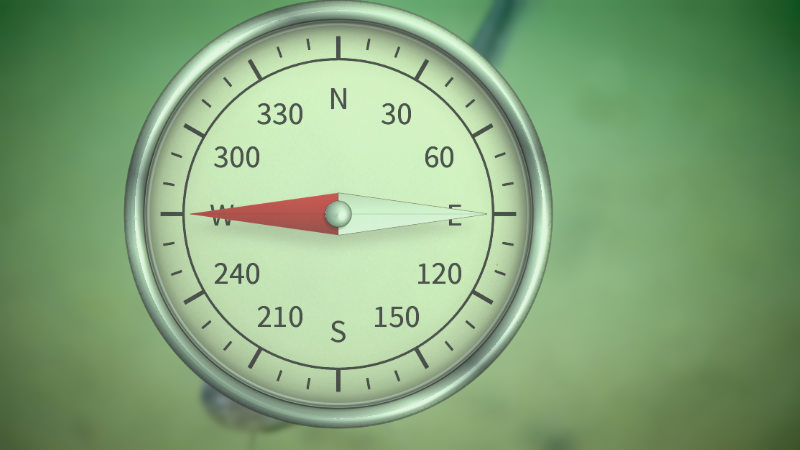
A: ° 270
